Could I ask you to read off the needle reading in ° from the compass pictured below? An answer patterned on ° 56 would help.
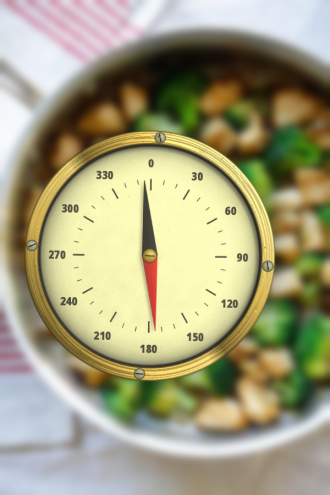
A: ° 175
